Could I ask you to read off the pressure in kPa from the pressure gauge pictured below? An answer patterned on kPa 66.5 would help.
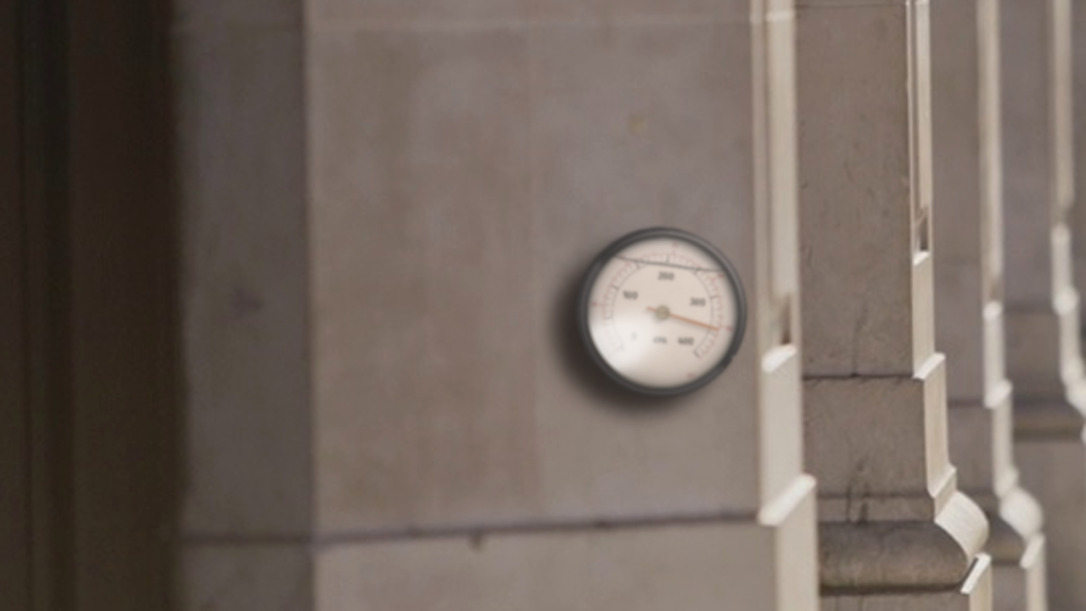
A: kPa 350
